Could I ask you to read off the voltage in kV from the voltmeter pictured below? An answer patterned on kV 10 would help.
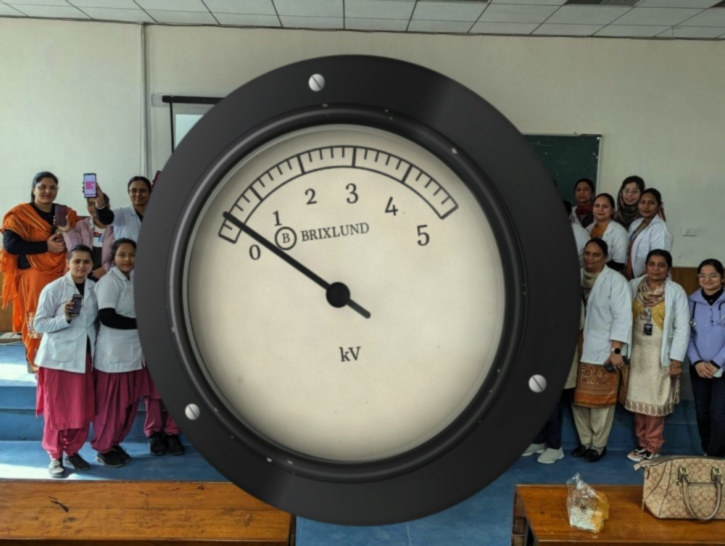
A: kV 0.4
